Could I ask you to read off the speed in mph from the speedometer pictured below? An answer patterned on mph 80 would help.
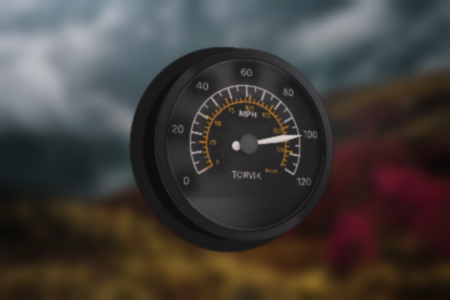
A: mph 100
